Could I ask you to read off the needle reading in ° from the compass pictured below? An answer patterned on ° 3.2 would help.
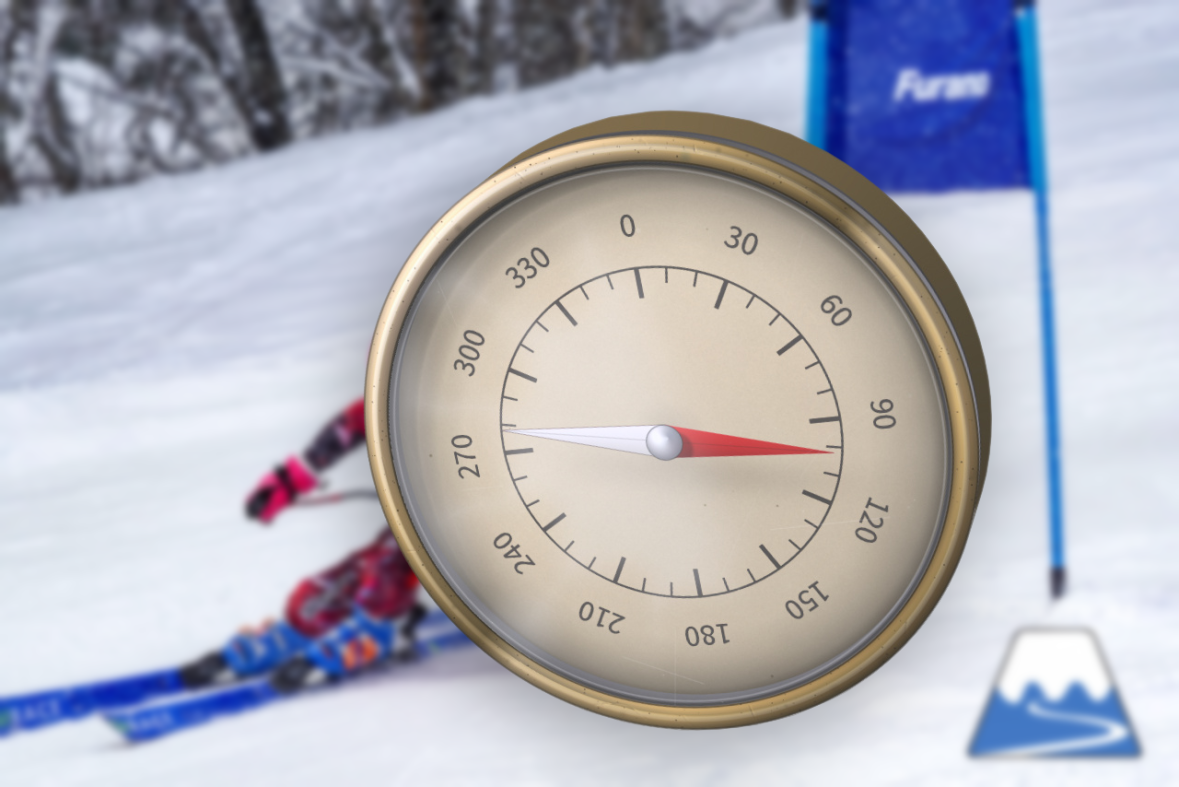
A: ° 100
